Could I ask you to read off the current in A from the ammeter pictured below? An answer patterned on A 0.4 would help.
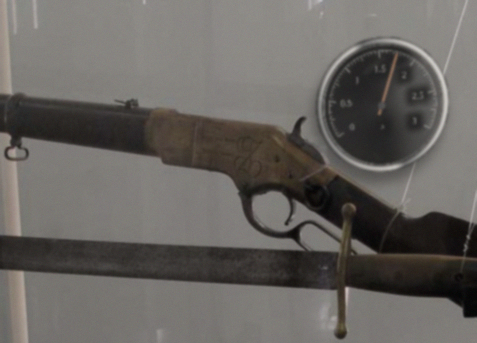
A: A 1.75
